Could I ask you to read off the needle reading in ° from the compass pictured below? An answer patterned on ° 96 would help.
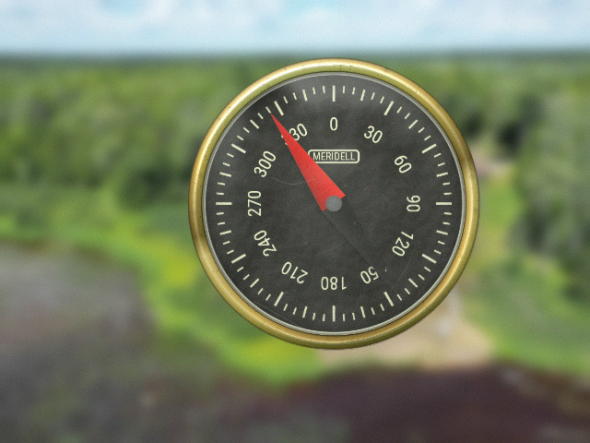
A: ° 325
